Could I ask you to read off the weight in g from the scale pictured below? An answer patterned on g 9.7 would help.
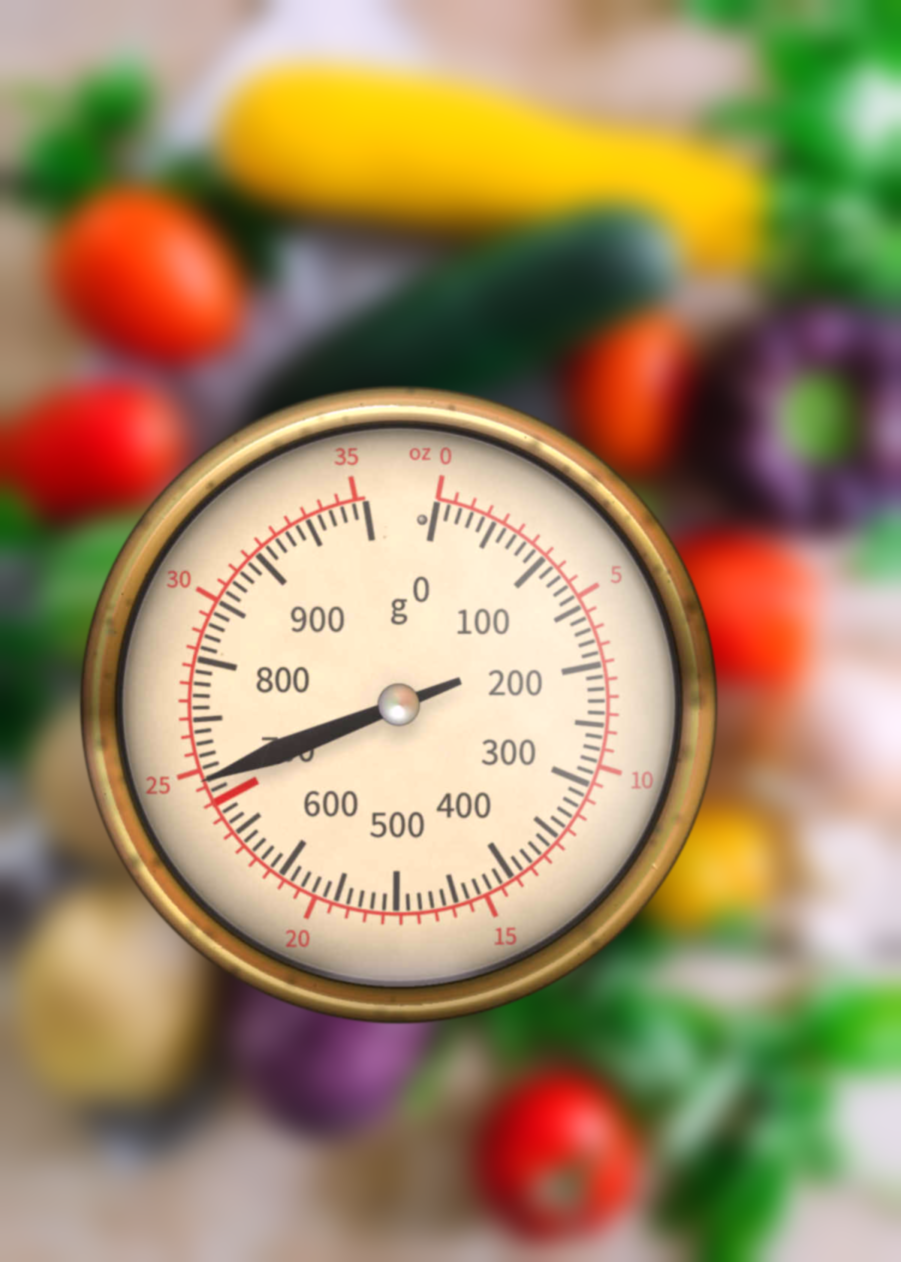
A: g 700
